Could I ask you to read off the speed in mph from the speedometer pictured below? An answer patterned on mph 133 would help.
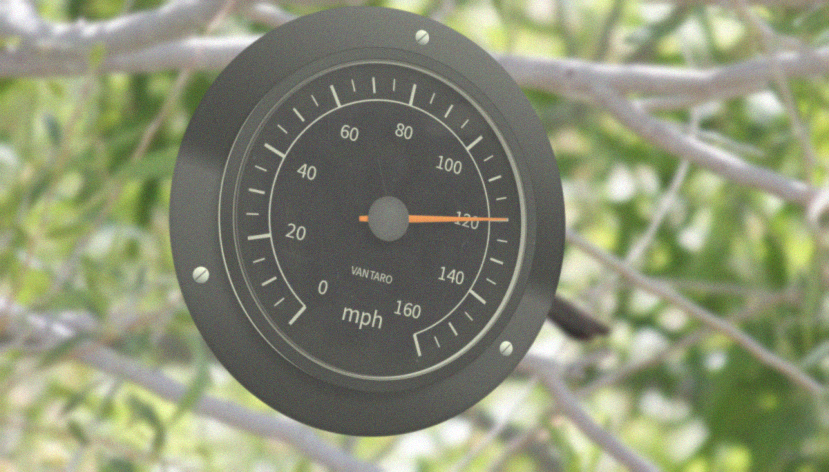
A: mph 120
